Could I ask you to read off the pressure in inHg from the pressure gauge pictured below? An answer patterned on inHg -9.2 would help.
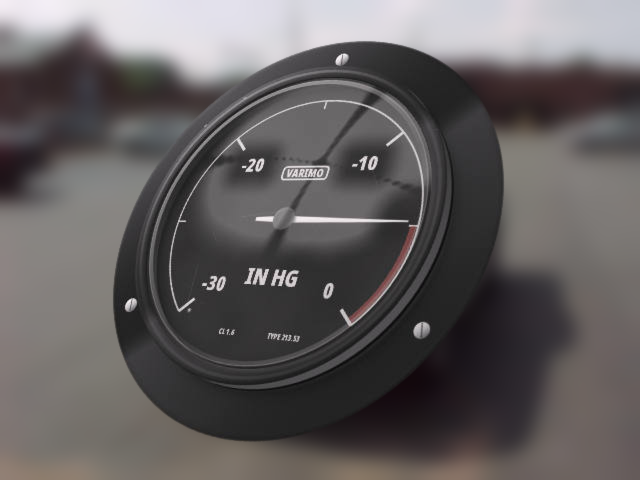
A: inHg -5
